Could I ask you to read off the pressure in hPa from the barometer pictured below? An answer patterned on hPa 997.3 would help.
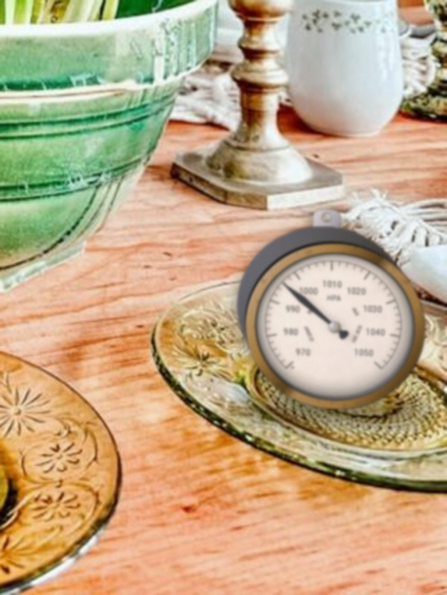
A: hPa 996
